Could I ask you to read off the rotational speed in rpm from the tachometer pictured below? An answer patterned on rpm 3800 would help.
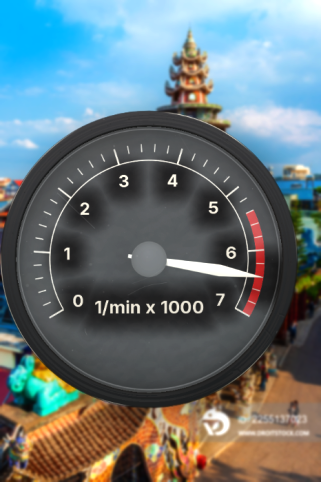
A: rpm 6400
